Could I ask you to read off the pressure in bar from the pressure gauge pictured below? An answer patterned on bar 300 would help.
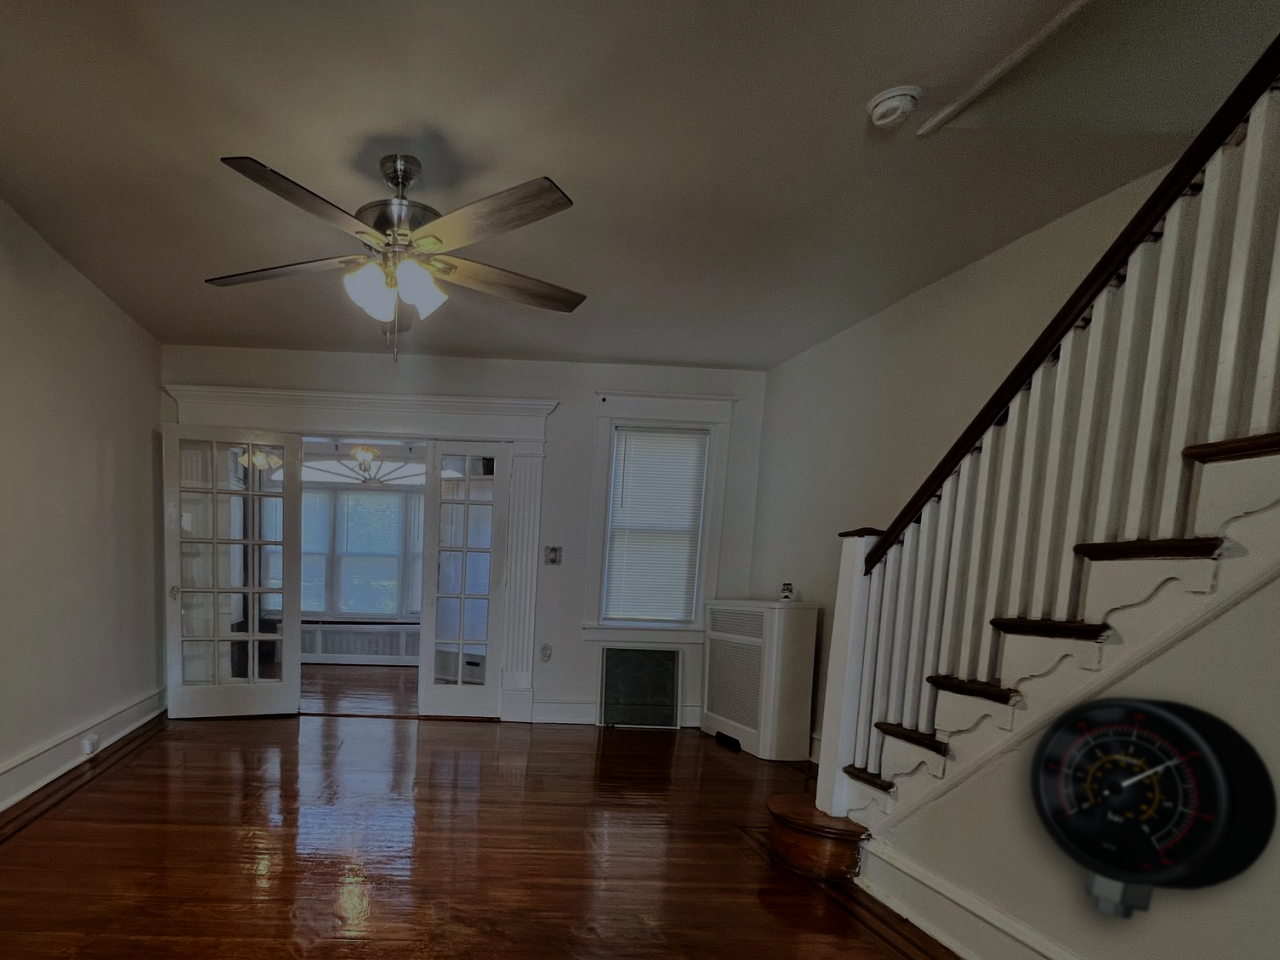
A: bar 4
